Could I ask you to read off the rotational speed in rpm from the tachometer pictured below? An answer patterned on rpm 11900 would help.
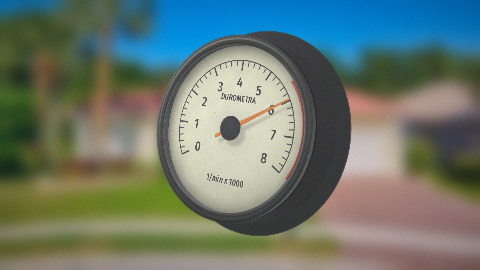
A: rpm 6000
